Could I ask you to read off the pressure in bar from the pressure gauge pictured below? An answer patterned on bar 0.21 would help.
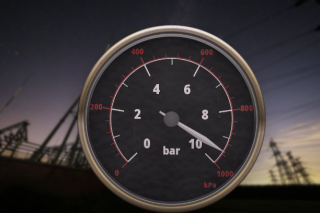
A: bar 9.5
